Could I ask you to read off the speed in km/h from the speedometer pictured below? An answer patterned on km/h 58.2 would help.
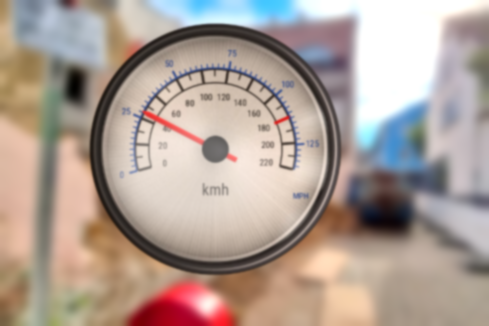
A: km/h 45
